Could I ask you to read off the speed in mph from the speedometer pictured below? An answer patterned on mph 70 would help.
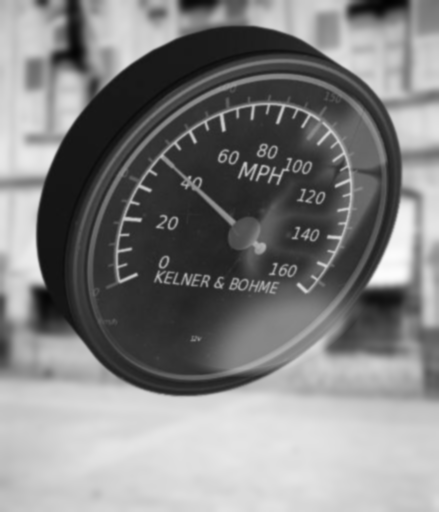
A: mph 40
